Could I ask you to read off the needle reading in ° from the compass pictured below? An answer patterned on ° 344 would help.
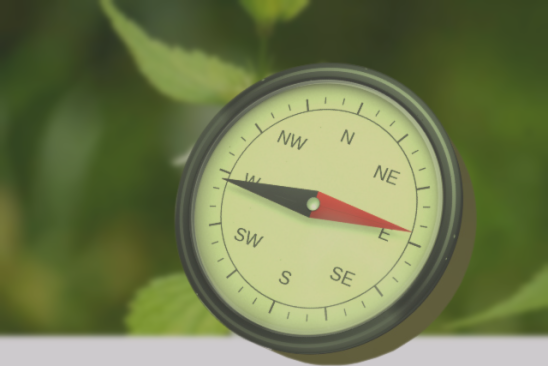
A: ° 85
